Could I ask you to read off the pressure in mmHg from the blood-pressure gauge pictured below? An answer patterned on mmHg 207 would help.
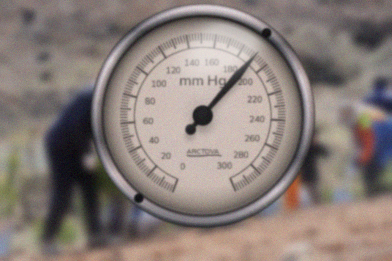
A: mmHg 190
